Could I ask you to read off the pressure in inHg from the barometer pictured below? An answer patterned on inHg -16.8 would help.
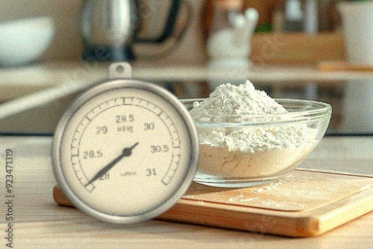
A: inHg 28.1
